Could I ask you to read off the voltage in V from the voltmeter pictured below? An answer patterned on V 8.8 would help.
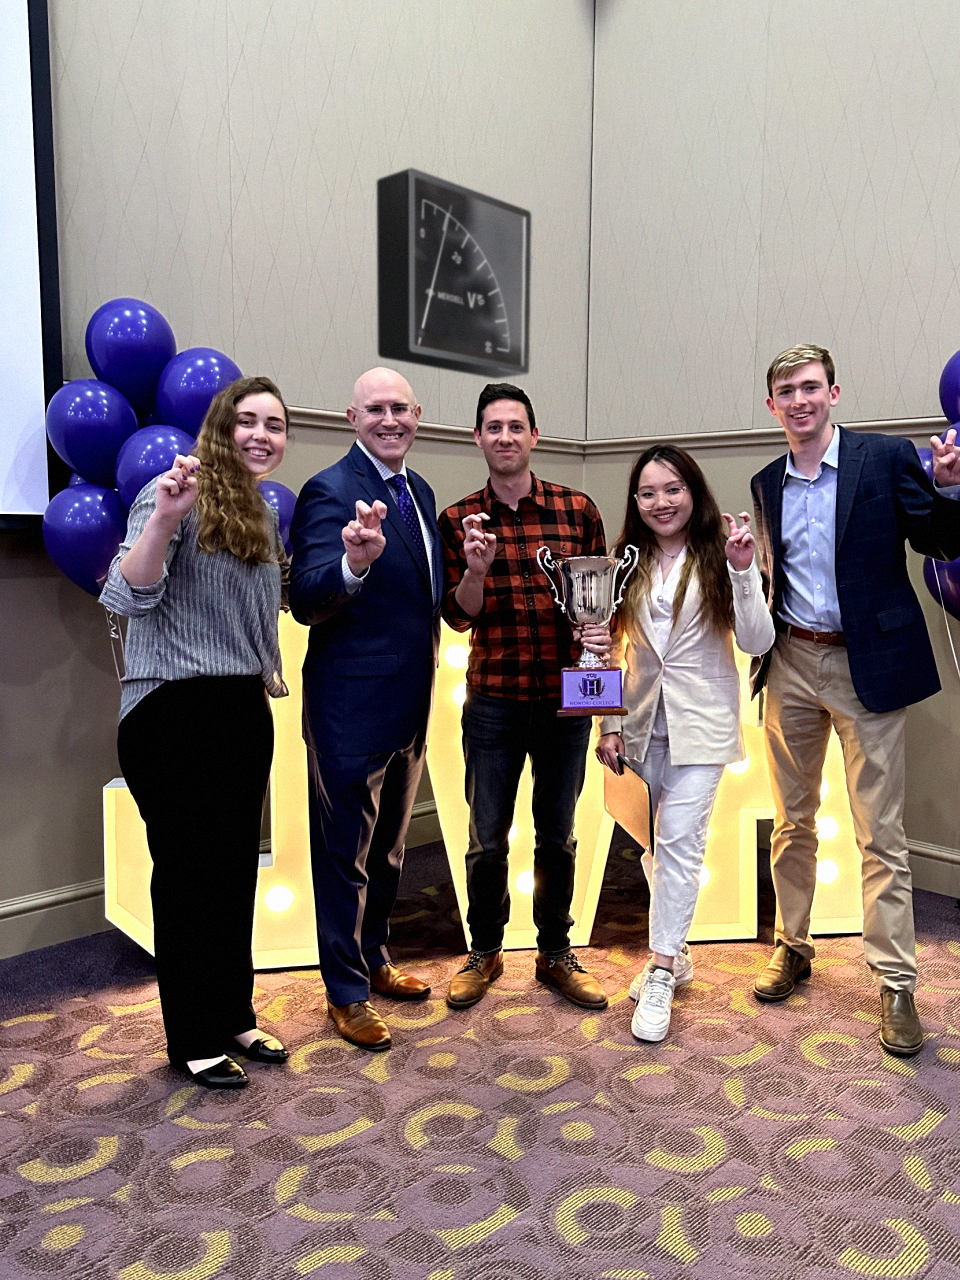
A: V 10
